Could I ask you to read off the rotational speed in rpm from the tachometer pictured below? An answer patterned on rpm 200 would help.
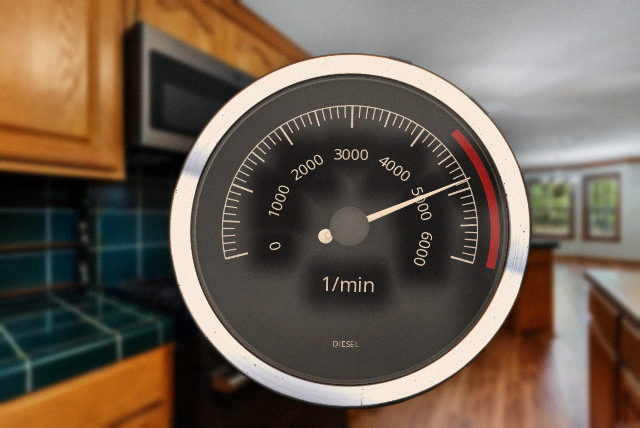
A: rpm 4900
